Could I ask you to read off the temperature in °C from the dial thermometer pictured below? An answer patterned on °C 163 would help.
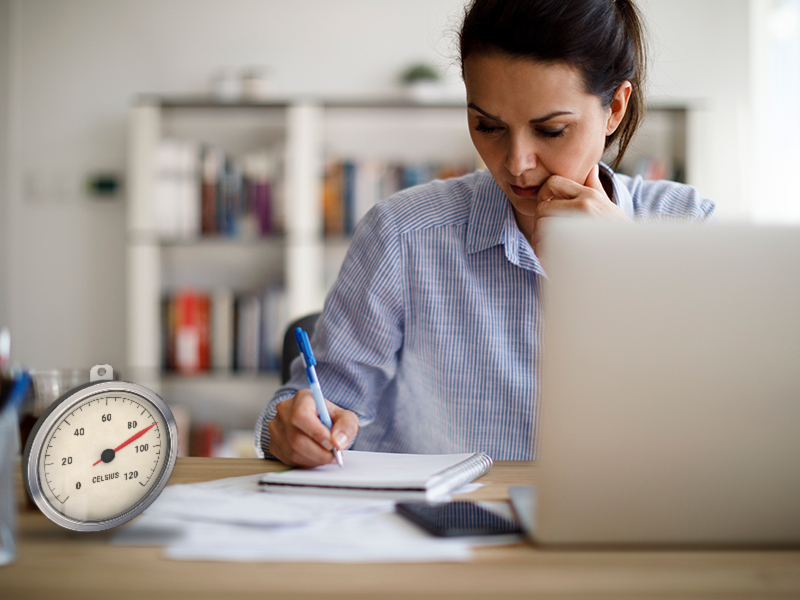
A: °C 88
